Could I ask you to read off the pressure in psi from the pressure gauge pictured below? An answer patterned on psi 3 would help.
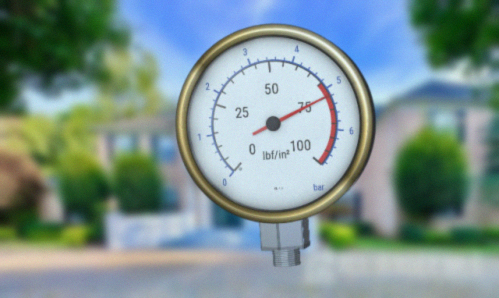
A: psi 75
